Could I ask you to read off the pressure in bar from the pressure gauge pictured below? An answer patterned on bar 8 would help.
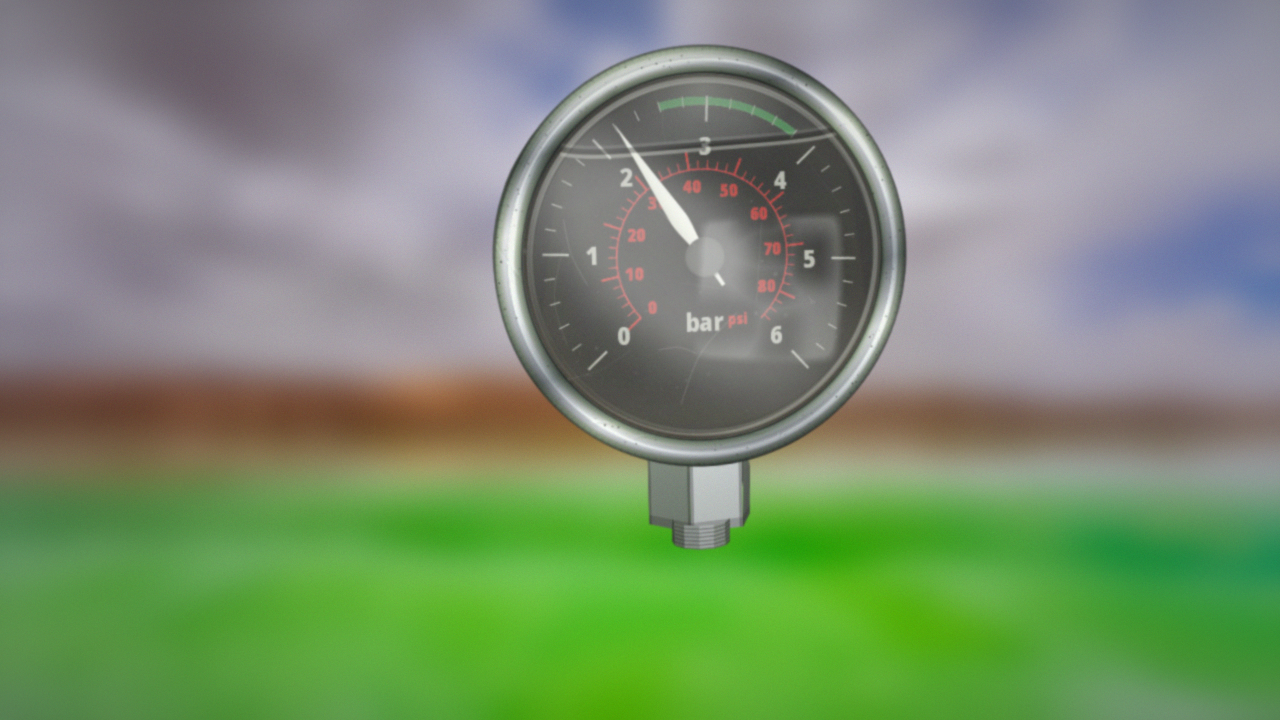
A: bar 2.2
